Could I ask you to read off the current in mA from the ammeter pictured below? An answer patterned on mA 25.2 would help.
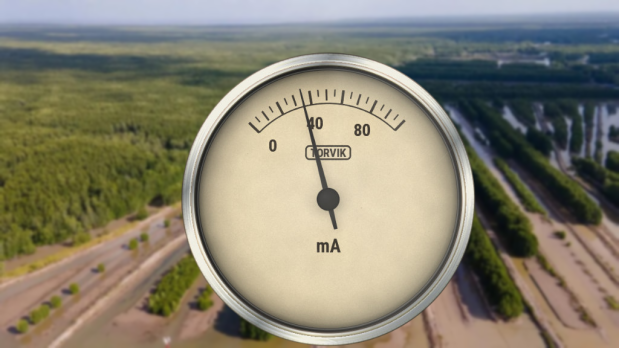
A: mA 35
